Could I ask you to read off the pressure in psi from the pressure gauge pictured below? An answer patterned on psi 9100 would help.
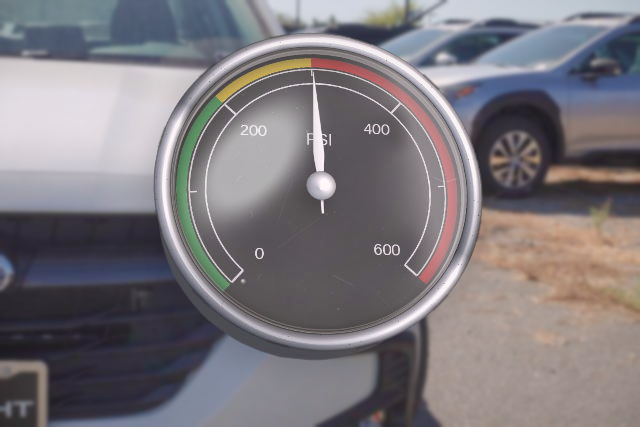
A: psi 300
